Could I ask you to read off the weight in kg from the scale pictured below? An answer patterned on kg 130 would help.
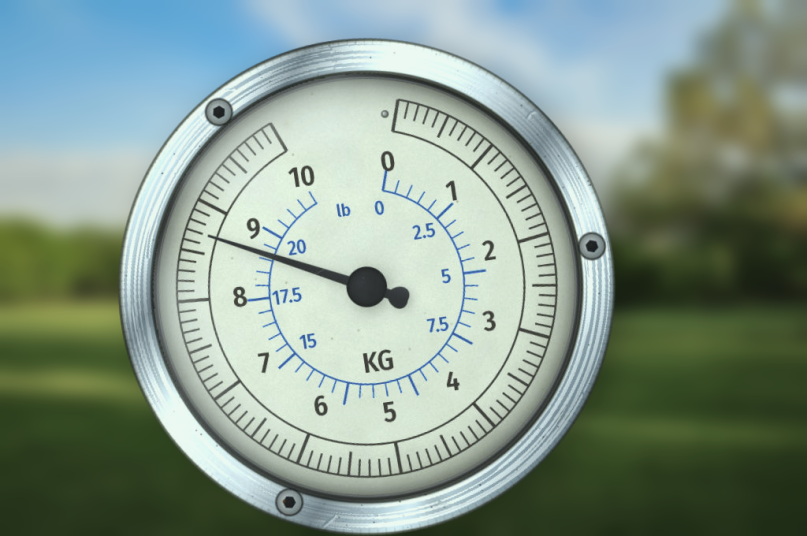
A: kg 8.7
